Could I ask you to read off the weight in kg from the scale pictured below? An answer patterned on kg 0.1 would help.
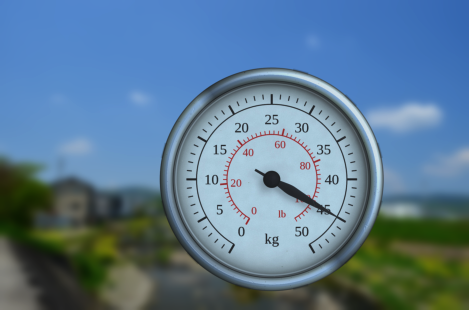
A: kg 45
